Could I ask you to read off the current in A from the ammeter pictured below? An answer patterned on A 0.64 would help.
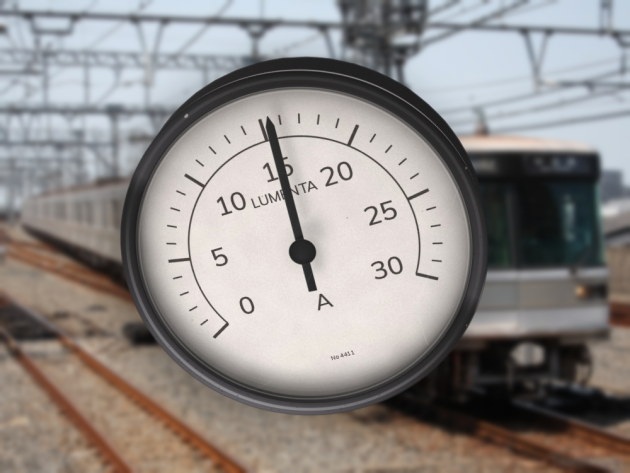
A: A 15.5
